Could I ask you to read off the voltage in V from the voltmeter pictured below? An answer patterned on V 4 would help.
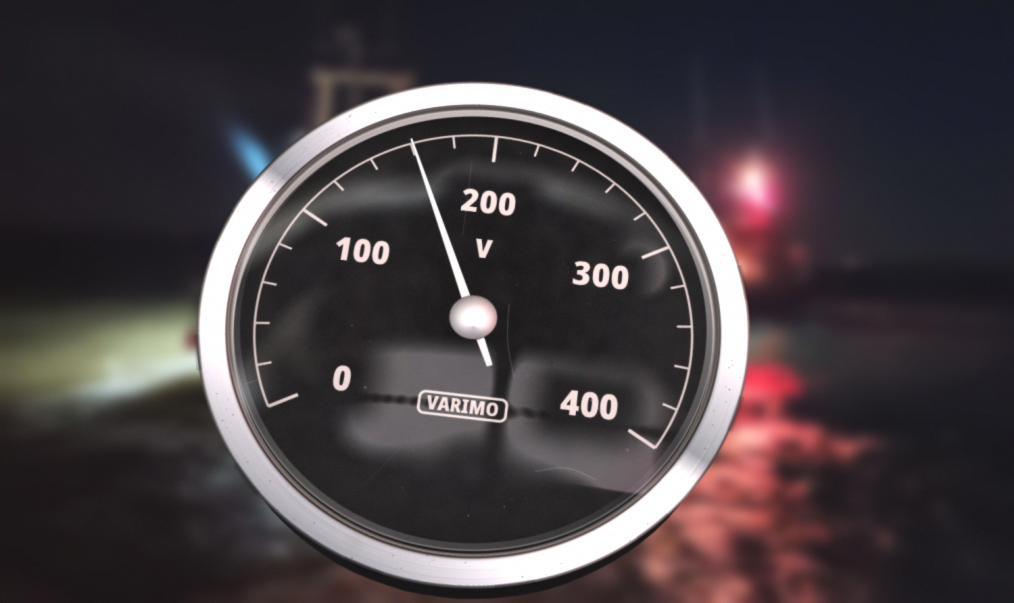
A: V 160
